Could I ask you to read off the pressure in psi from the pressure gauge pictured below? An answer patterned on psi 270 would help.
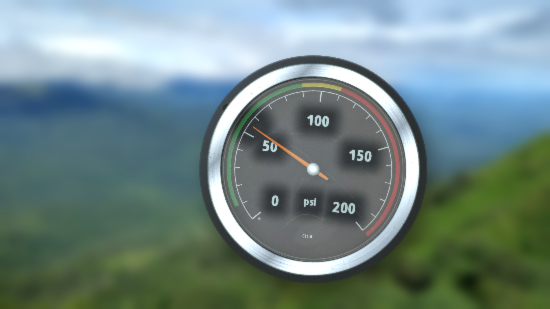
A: psi 55
